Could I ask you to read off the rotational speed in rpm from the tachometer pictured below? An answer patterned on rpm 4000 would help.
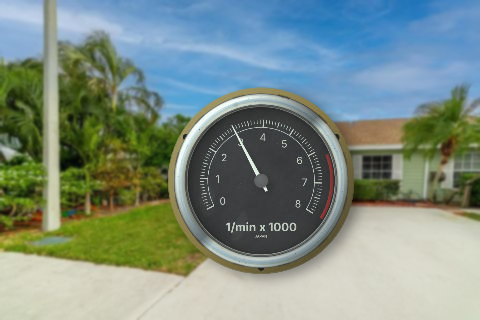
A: rpm 3000
